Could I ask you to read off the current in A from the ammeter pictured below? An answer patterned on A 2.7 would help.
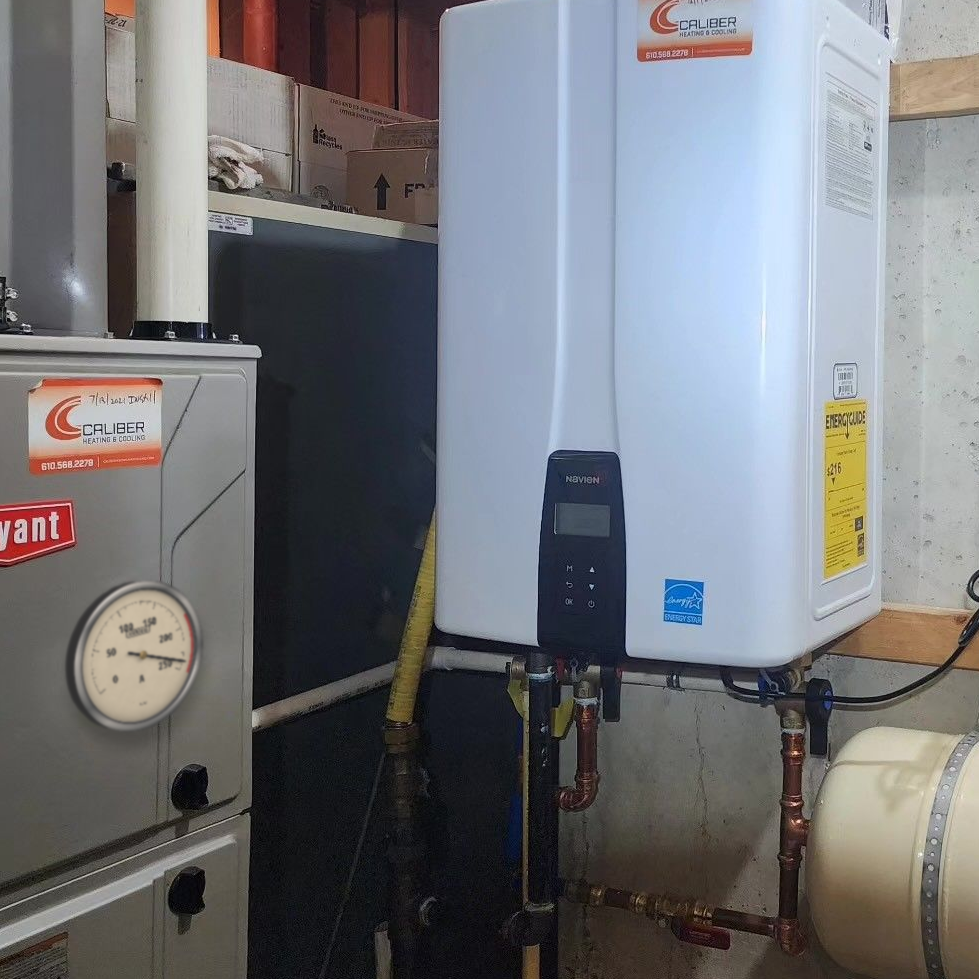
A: A 240
